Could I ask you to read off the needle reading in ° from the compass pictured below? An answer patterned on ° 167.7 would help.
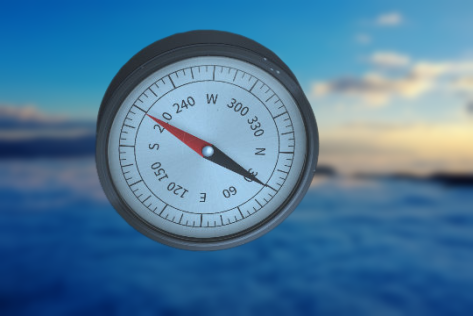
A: ° 210
